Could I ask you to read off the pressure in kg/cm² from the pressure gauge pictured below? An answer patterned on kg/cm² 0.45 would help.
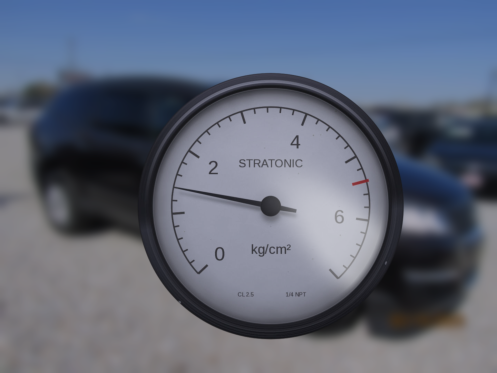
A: kg/cm² 1.4
